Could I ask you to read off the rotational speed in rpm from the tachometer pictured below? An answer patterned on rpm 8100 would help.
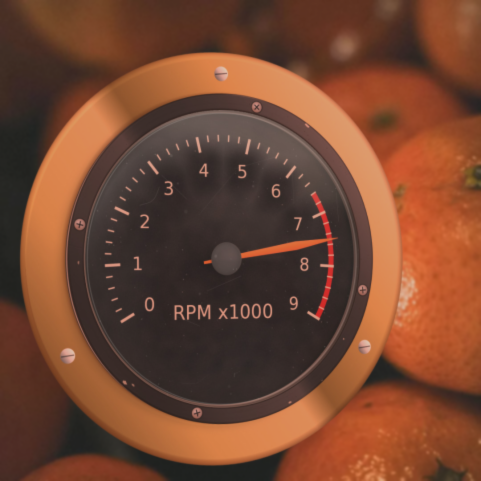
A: rpm 7500
